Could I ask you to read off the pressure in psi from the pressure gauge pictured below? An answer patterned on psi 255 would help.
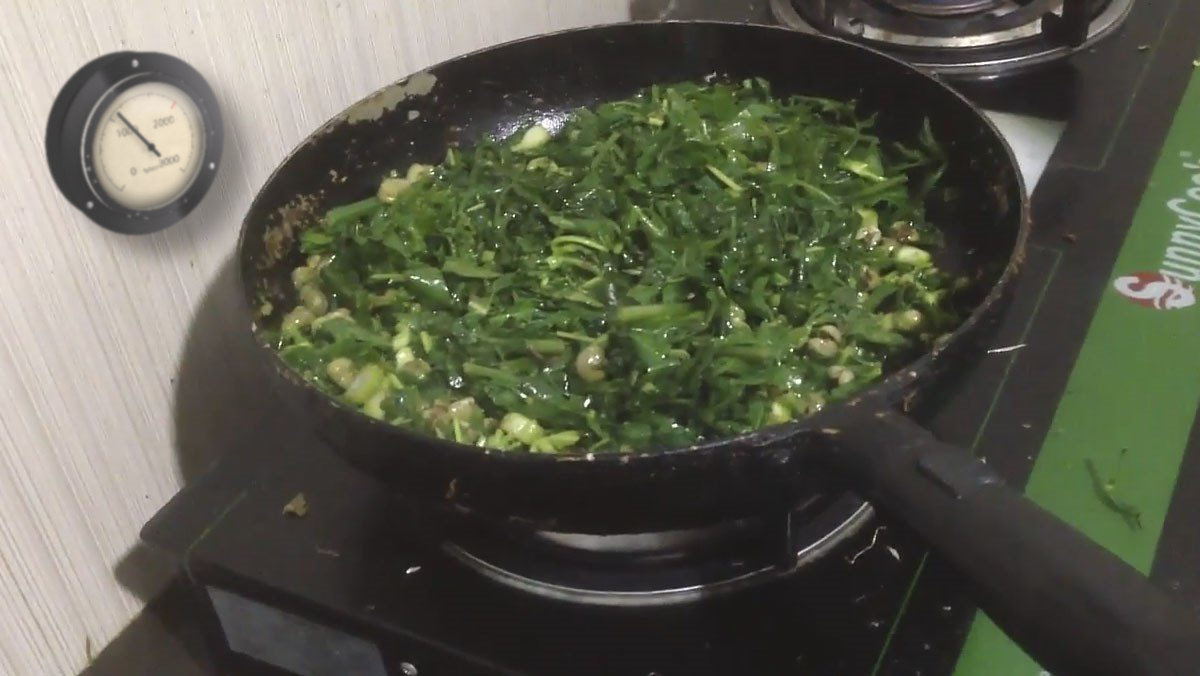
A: psi 1100
